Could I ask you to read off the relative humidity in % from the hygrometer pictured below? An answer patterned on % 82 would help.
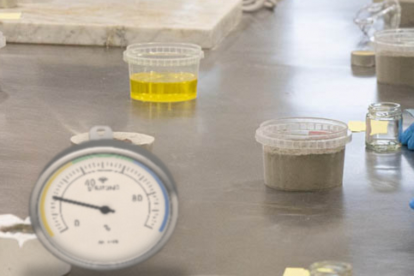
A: % 20
